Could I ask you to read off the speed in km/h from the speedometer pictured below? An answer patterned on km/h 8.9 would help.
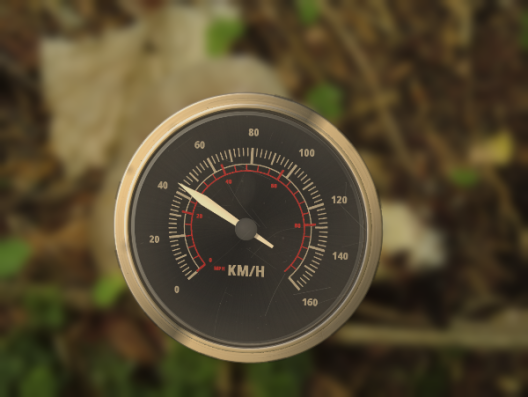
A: km/h 44
